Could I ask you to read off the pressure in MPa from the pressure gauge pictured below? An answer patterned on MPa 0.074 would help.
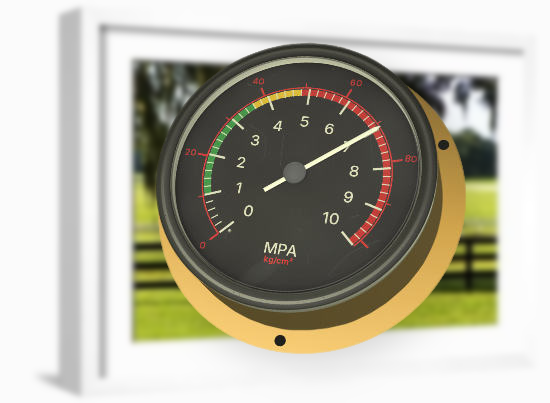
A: MPa 7
